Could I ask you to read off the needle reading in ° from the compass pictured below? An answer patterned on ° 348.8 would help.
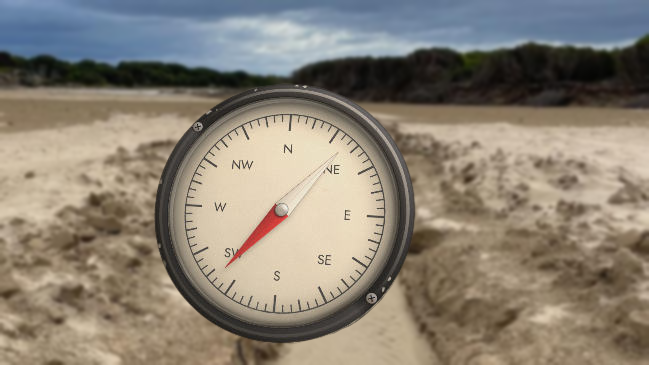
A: ° 220
